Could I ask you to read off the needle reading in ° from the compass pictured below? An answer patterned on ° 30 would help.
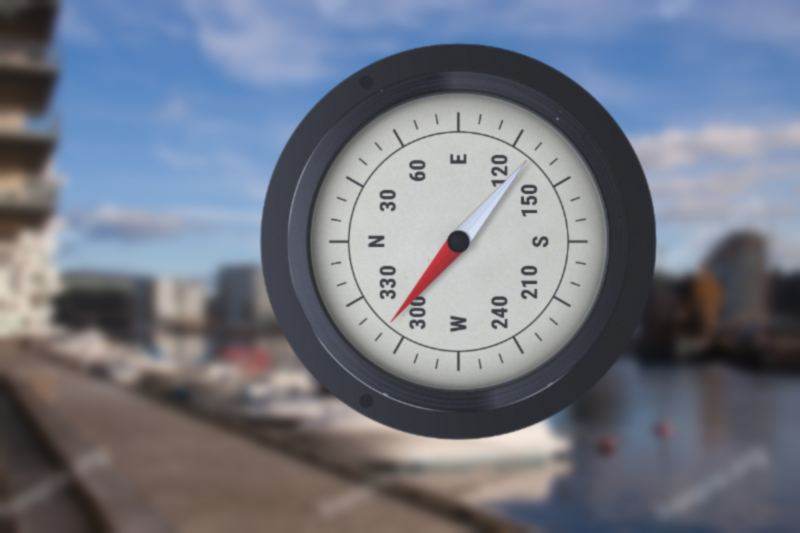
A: ° 310
